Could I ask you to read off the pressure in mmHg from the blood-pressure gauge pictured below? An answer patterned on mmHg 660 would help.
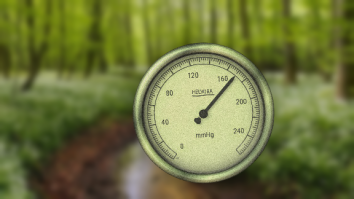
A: mmHg 170
